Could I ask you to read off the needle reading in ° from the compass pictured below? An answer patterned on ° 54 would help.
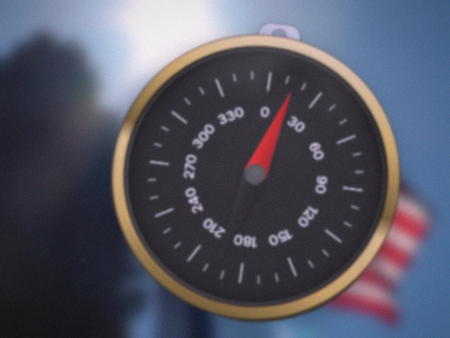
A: ° 15
